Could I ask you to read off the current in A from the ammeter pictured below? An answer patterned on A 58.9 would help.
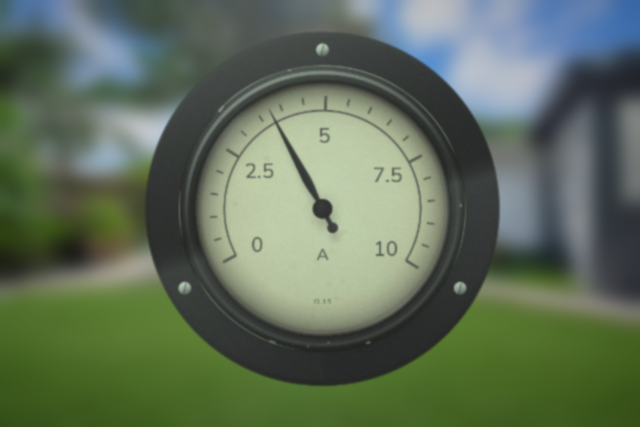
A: A 3.75
